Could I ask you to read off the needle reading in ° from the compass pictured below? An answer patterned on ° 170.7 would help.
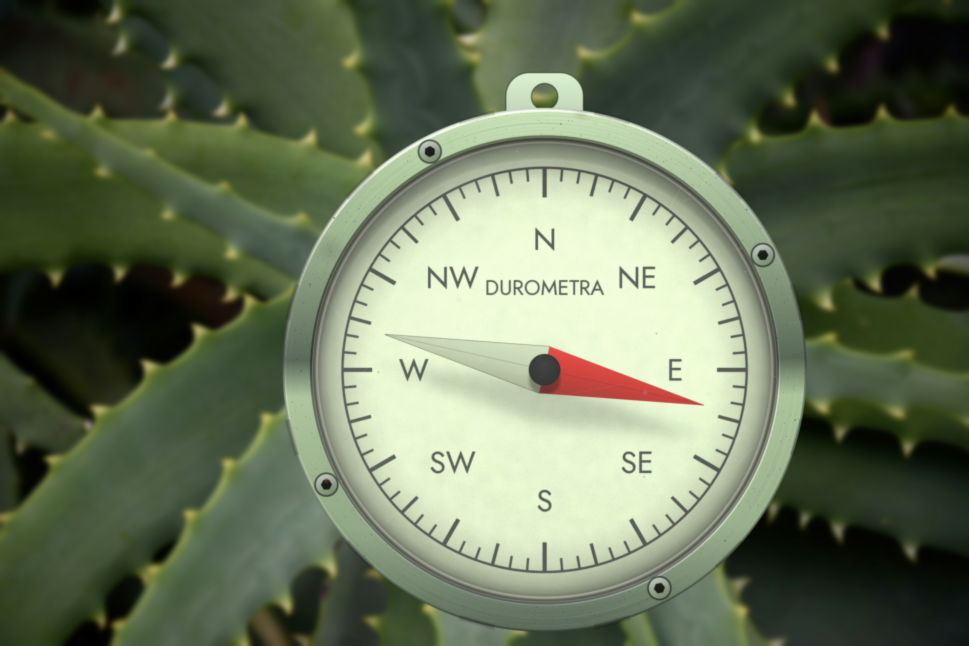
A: ° 102.5
